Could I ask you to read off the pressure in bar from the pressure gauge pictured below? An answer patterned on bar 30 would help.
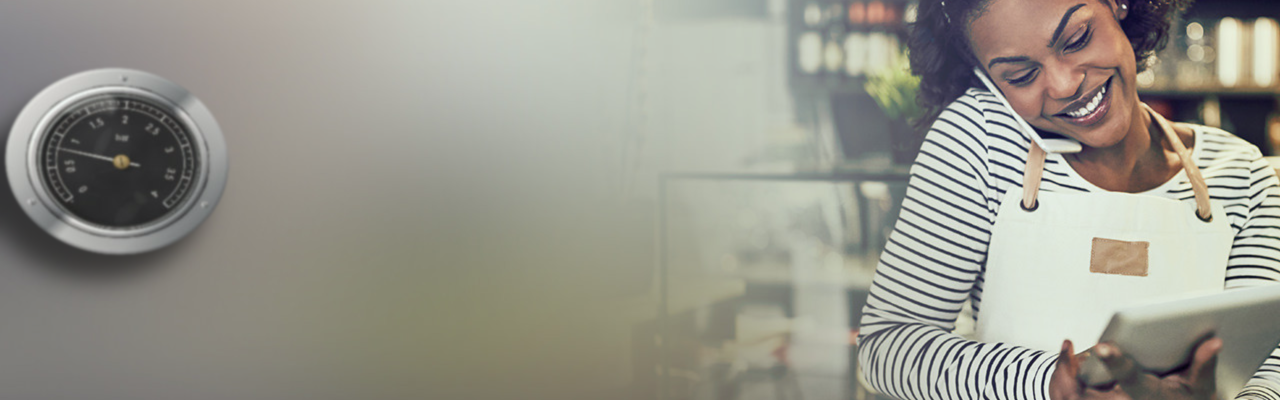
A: bar 0.8
